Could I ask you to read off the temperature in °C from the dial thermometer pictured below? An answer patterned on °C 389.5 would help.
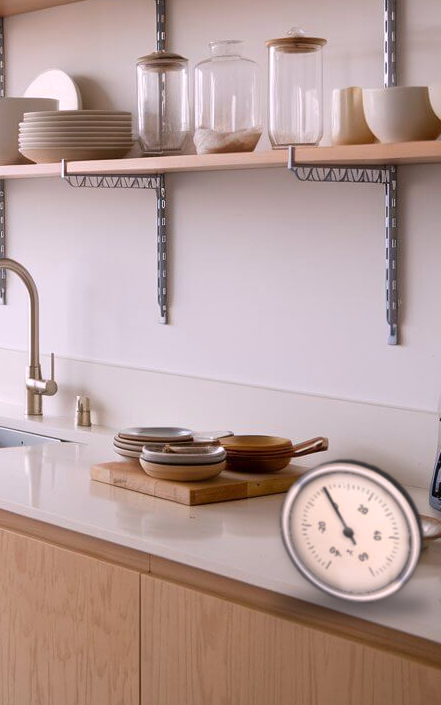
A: °C 0
